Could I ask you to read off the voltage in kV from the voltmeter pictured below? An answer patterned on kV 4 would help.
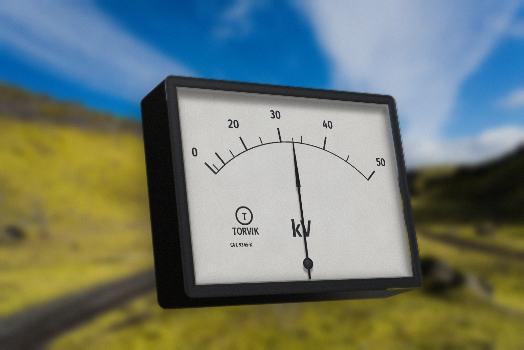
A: kV 32.5
